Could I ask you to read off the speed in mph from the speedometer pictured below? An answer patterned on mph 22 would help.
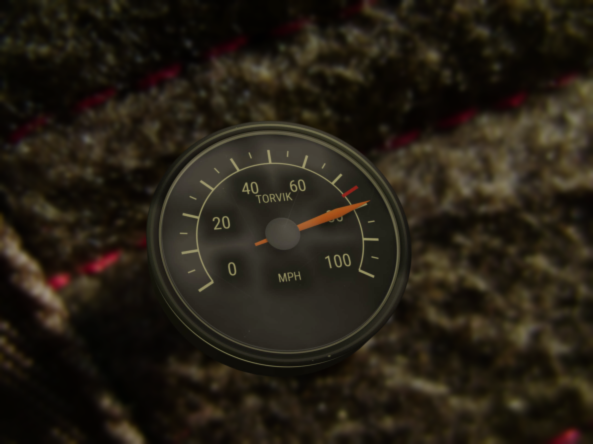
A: mph 80
